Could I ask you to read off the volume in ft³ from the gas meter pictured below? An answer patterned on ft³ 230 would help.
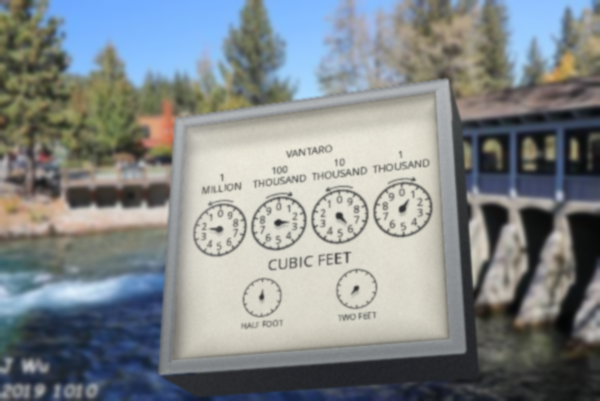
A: ft³ 226100
